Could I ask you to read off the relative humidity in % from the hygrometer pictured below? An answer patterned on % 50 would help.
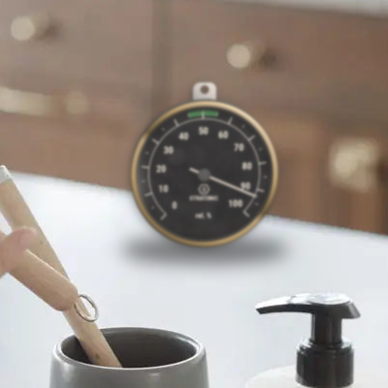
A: % 92.5
